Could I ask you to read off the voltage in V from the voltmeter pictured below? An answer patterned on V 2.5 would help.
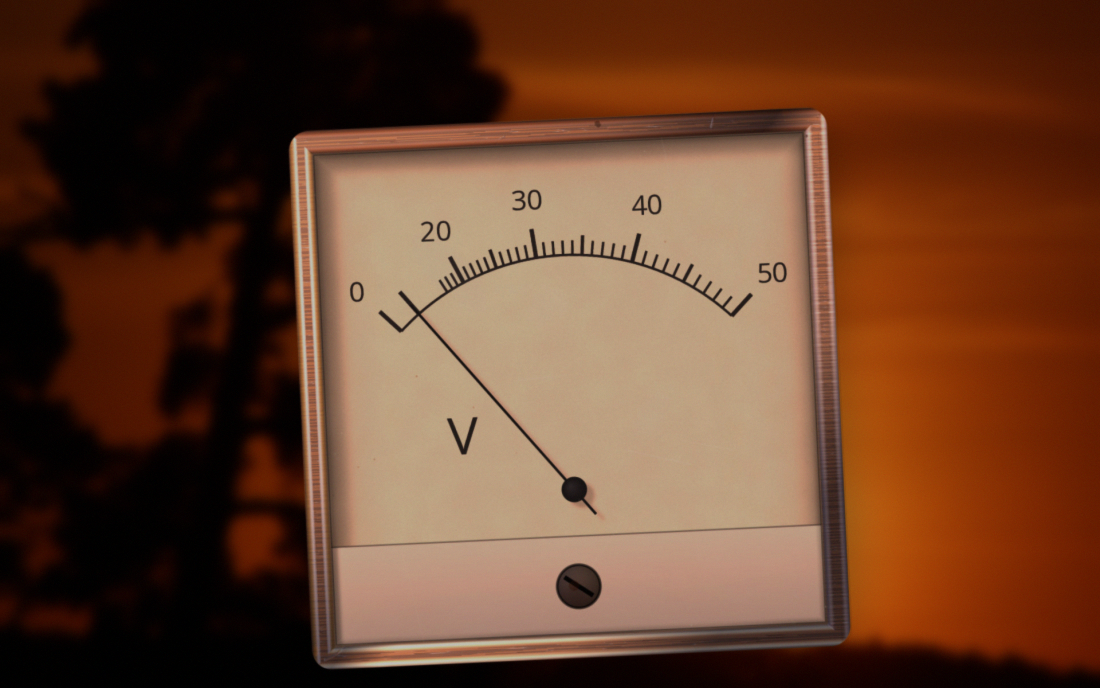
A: V 10
